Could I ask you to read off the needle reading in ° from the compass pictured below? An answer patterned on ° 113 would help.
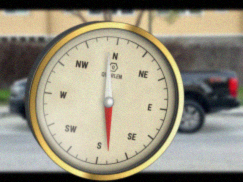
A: ° 170
